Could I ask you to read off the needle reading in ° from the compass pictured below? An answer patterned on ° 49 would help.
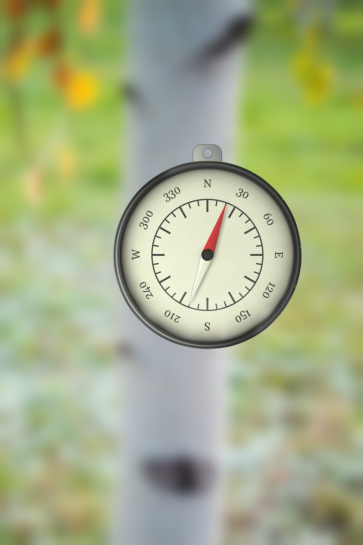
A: ° 20
